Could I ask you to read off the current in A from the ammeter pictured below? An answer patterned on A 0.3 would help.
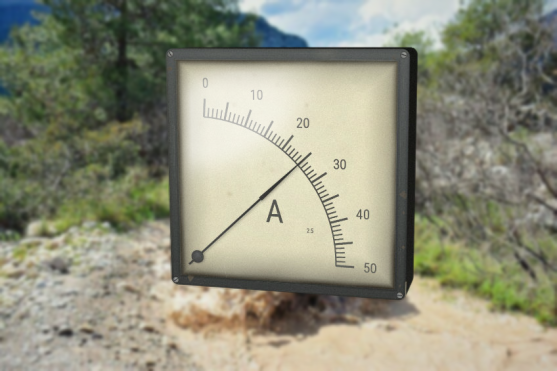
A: A 25
